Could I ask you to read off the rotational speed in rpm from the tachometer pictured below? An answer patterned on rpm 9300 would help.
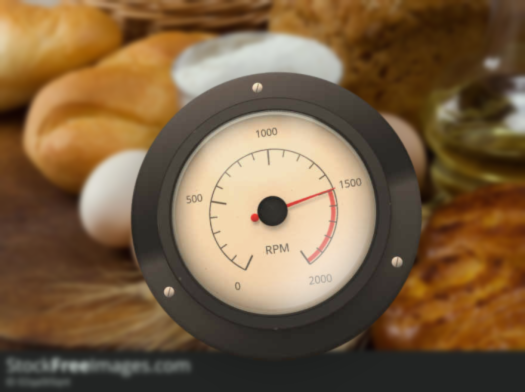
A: rpm 1500
